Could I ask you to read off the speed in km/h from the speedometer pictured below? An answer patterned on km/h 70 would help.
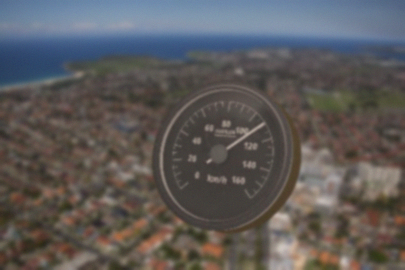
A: km/h 110
